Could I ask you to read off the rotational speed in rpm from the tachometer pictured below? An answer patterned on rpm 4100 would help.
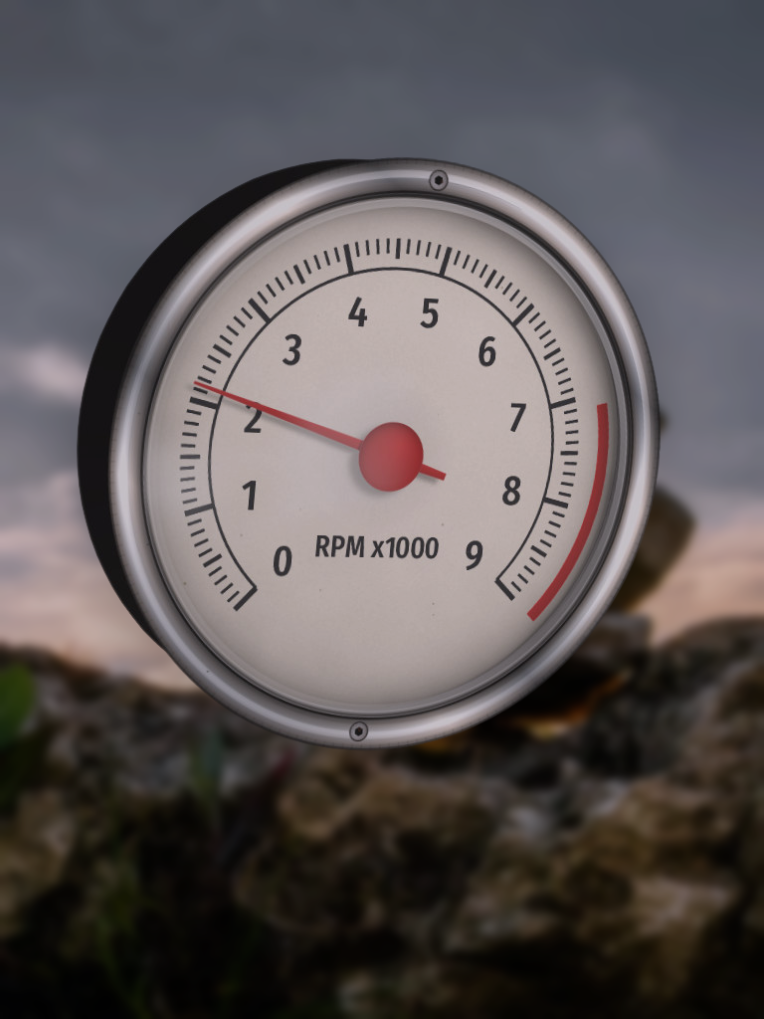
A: rpm 2150
